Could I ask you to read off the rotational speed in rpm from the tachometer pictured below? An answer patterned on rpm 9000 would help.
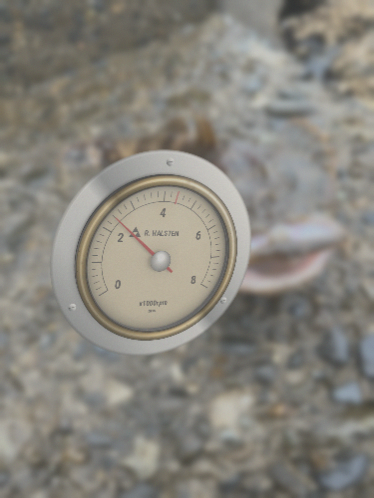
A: rpm 2400
